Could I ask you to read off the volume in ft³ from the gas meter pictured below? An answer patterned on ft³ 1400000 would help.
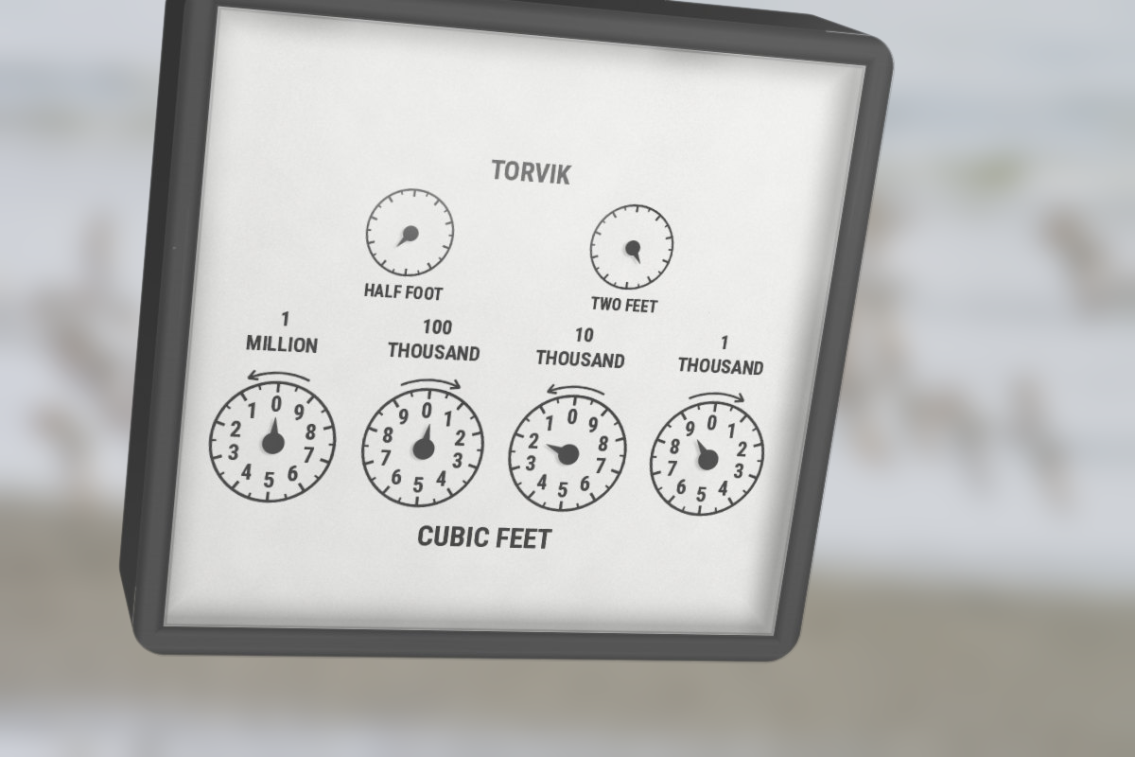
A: ft³ 1900
